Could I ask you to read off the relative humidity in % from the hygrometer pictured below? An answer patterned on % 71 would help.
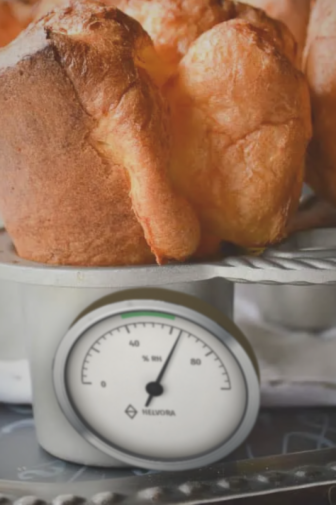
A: % 64
